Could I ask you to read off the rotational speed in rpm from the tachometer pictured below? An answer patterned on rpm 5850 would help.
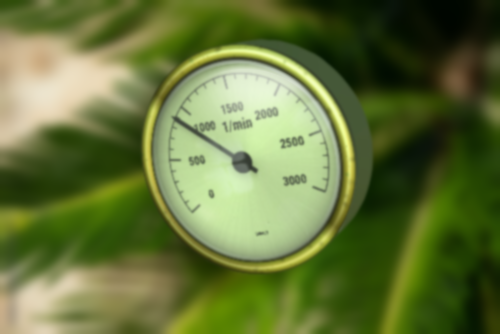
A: rpm 900
